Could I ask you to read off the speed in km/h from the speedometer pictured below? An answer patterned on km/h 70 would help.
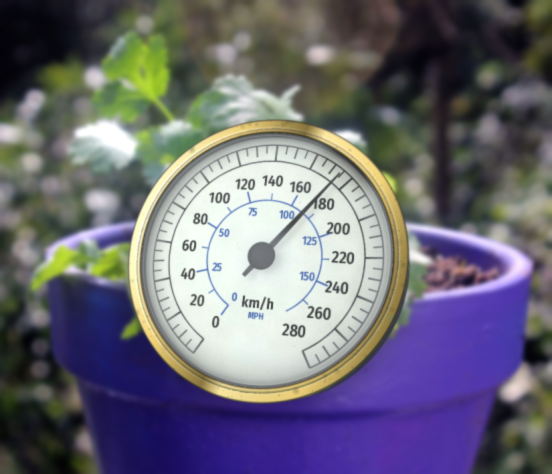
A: km/h 175
